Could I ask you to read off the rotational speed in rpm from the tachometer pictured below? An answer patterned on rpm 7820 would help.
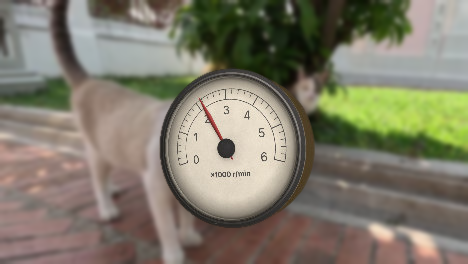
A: rpm 2200
